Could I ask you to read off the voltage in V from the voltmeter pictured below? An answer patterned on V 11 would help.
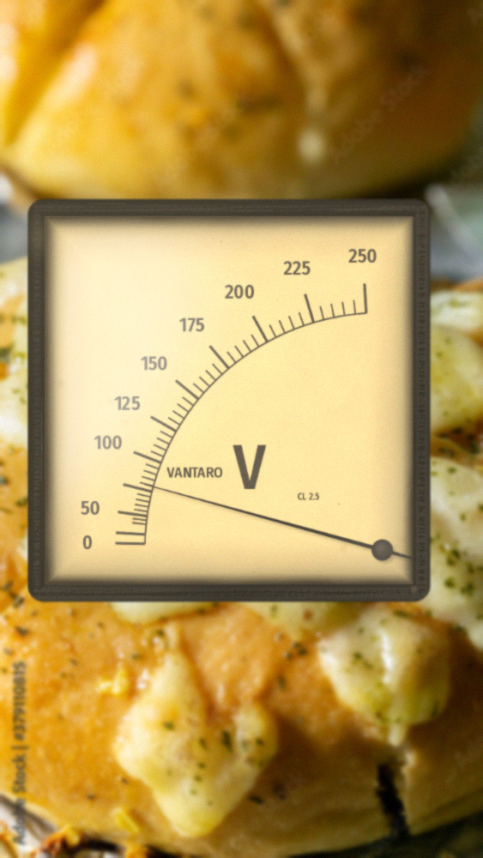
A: V 80
